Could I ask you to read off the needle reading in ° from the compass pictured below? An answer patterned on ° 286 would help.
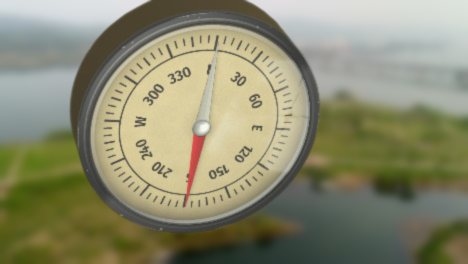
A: ° 180
